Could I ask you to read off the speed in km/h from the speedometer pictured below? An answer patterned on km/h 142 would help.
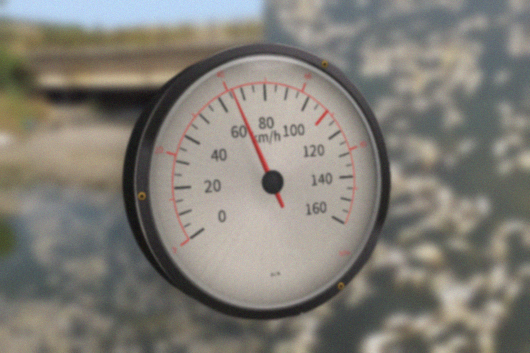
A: km/h 65
